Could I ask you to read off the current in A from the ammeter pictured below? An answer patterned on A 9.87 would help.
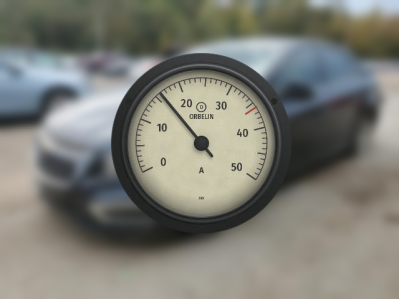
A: A 16
